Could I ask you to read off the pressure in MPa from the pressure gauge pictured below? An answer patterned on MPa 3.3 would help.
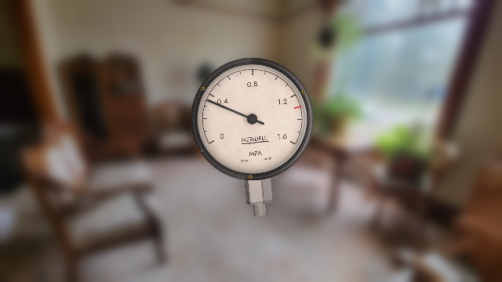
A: MPa 0.35
